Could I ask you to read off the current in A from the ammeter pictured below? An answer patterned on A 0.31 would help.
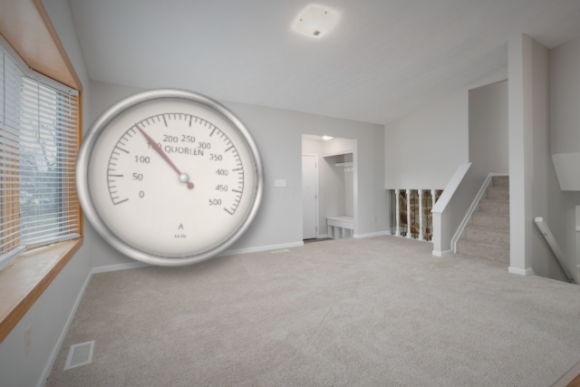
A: A 150
